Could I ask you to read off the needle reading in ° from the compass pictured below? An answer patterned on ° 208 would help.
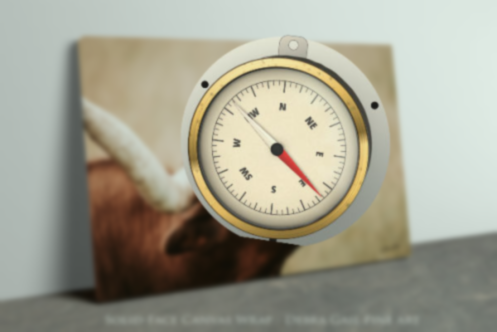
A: ° 130
